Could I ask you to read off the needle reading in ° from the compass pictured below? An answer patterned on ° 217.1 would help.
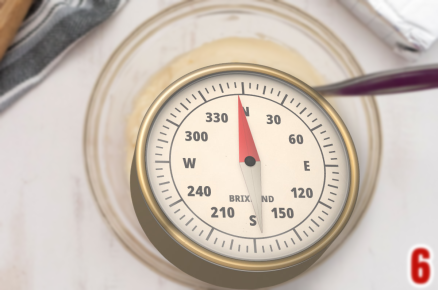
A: ° 355
